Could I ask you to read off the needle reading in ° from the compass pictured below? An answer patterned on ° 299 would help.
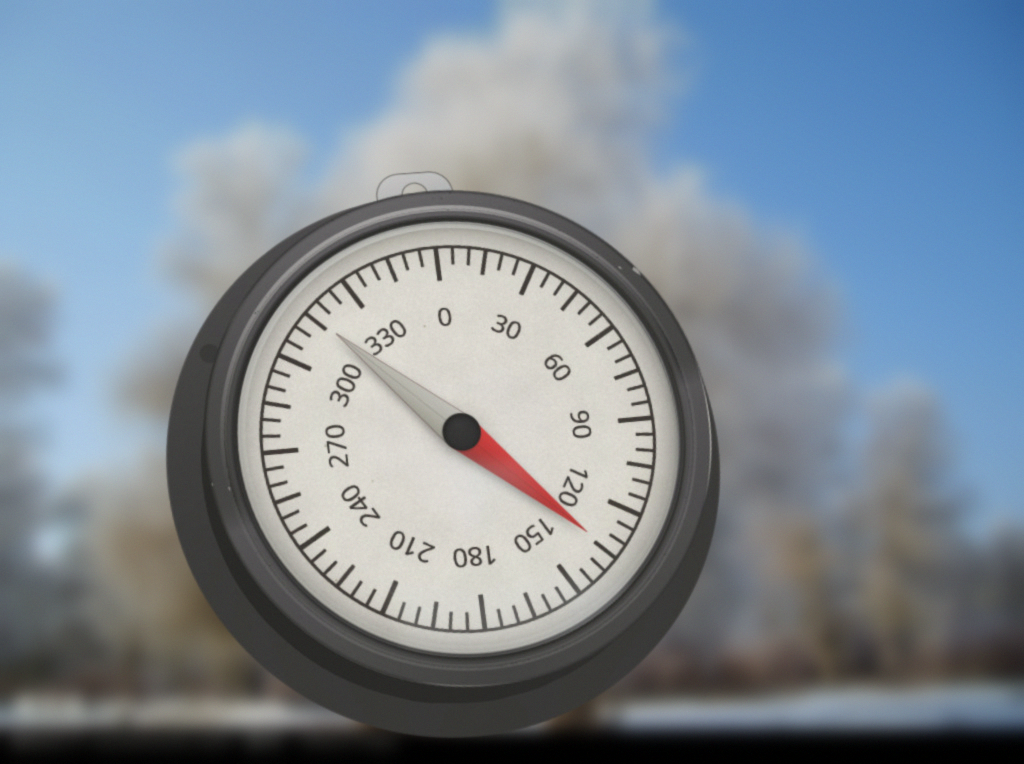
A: ° 135
